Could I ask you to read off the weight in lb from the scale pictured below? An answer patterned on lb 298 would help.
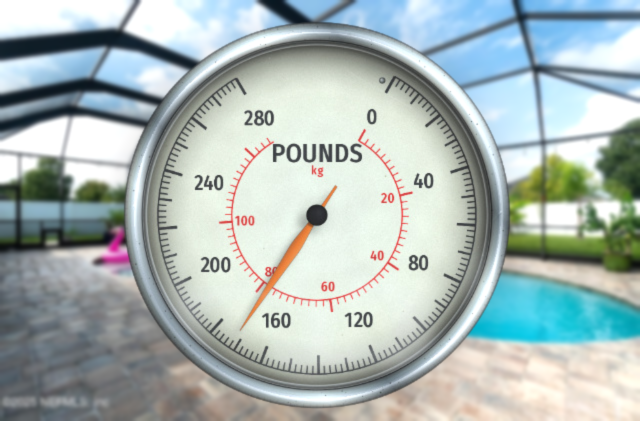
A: lb 172
